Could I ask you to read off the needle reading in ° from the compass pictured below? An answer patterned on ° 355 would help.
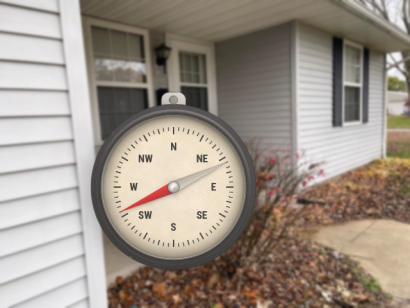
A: ° 245
